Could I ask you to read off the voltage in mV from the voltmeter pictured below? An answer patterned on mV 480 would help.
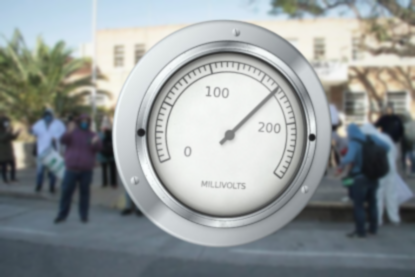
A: mV 165
